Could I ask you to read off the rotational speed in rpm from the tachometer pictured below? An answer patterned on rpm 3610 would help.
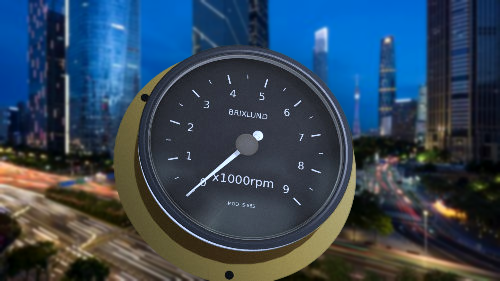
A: rpm 0
